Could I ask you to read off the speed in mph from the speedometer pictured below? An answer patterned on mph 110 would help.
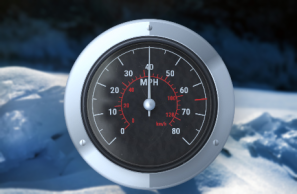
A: mph 40
